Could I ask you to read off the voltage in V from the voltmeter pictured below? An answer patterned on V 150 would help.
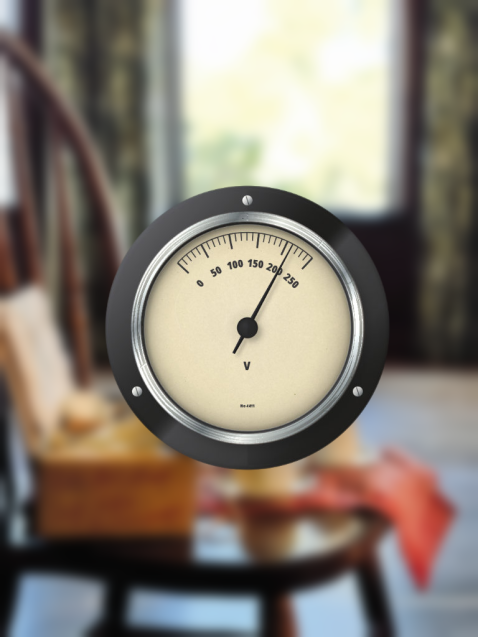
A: V 210
